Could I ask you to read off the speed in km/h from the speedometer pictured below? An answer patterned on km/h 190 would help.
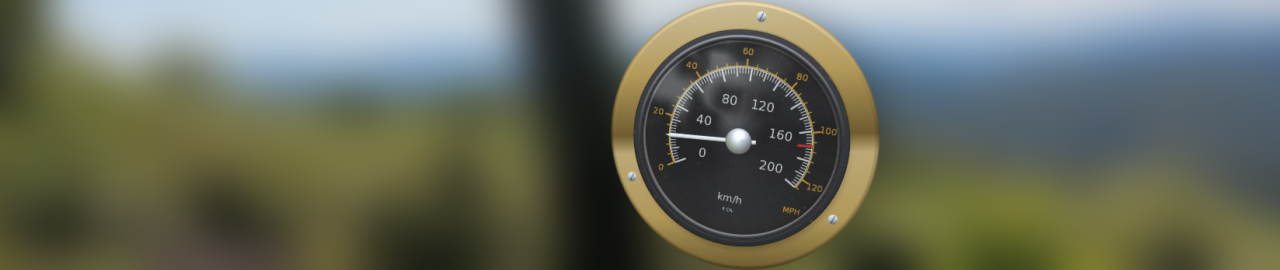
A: km/h 20
